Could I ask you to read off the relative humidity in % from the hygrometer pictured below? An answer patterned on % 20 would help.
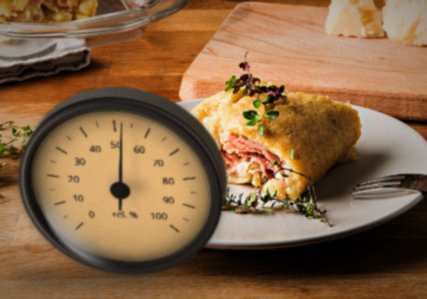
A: % 52.5
